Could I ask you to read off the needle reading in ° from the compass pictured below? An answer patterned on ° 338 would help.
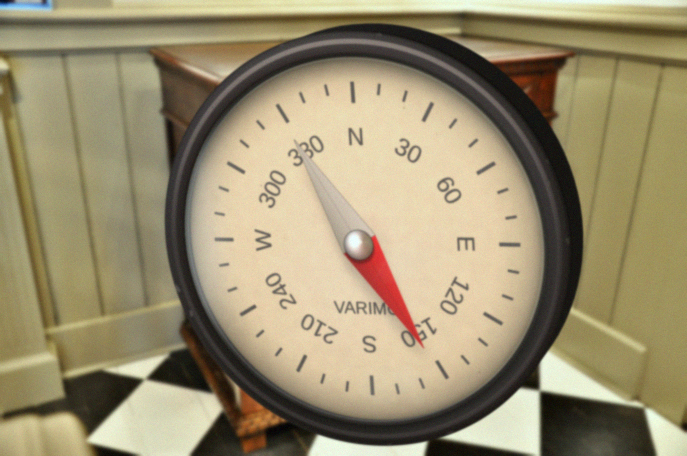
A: ° 150
